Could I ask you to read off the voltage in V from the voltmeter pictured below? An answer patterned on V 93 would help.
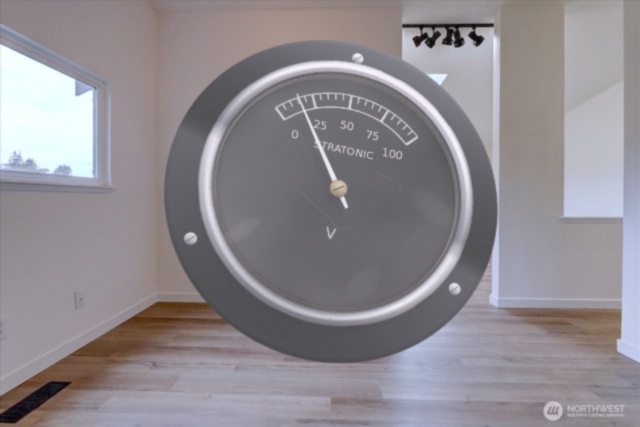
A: V 15
